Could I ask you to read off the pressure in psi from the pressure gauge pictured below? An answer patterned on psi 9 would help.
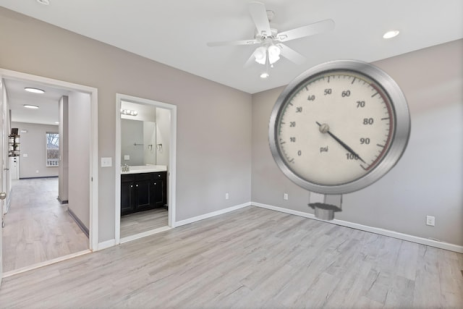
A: psi 98
